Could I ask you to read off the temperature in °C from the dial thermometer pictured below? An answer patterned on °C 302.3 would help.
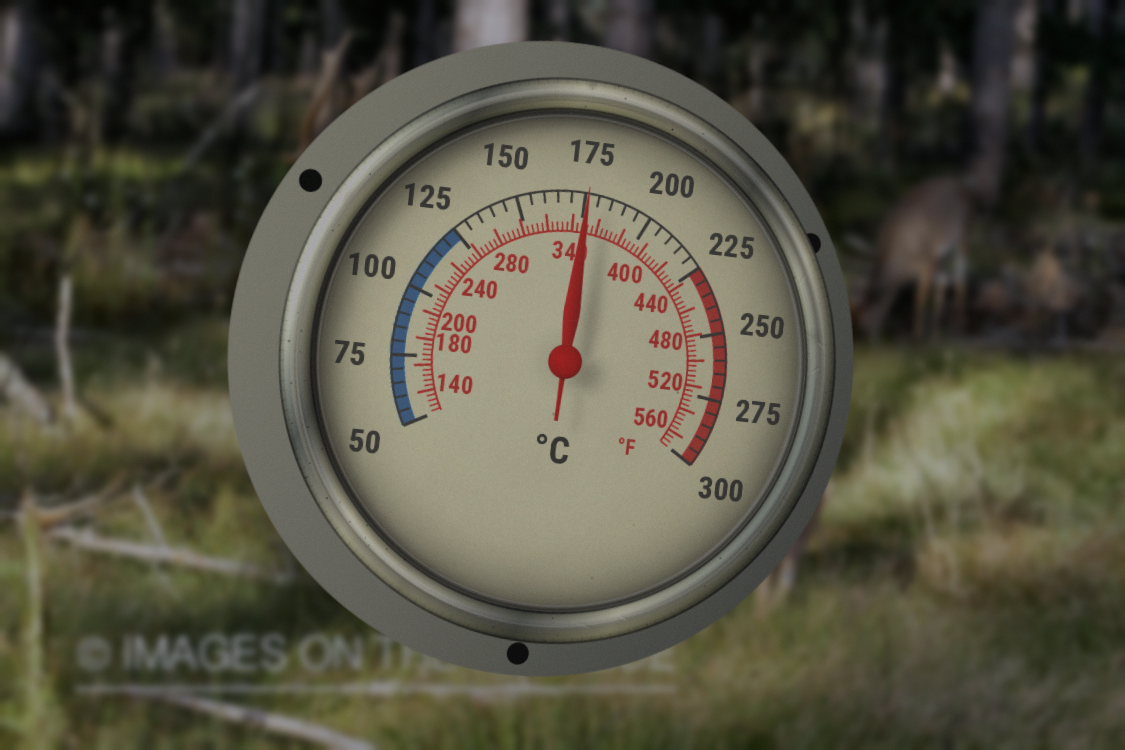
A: °C 175
